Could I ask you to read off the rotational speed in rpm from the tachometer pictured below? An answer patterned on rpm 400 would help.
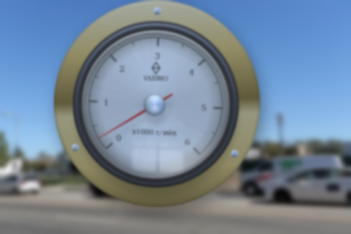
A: rpm 250
